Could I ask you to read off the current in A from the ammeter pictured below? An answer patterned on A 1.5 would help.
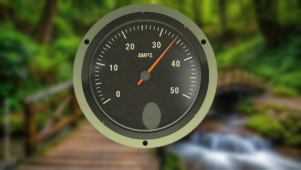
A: A 34
